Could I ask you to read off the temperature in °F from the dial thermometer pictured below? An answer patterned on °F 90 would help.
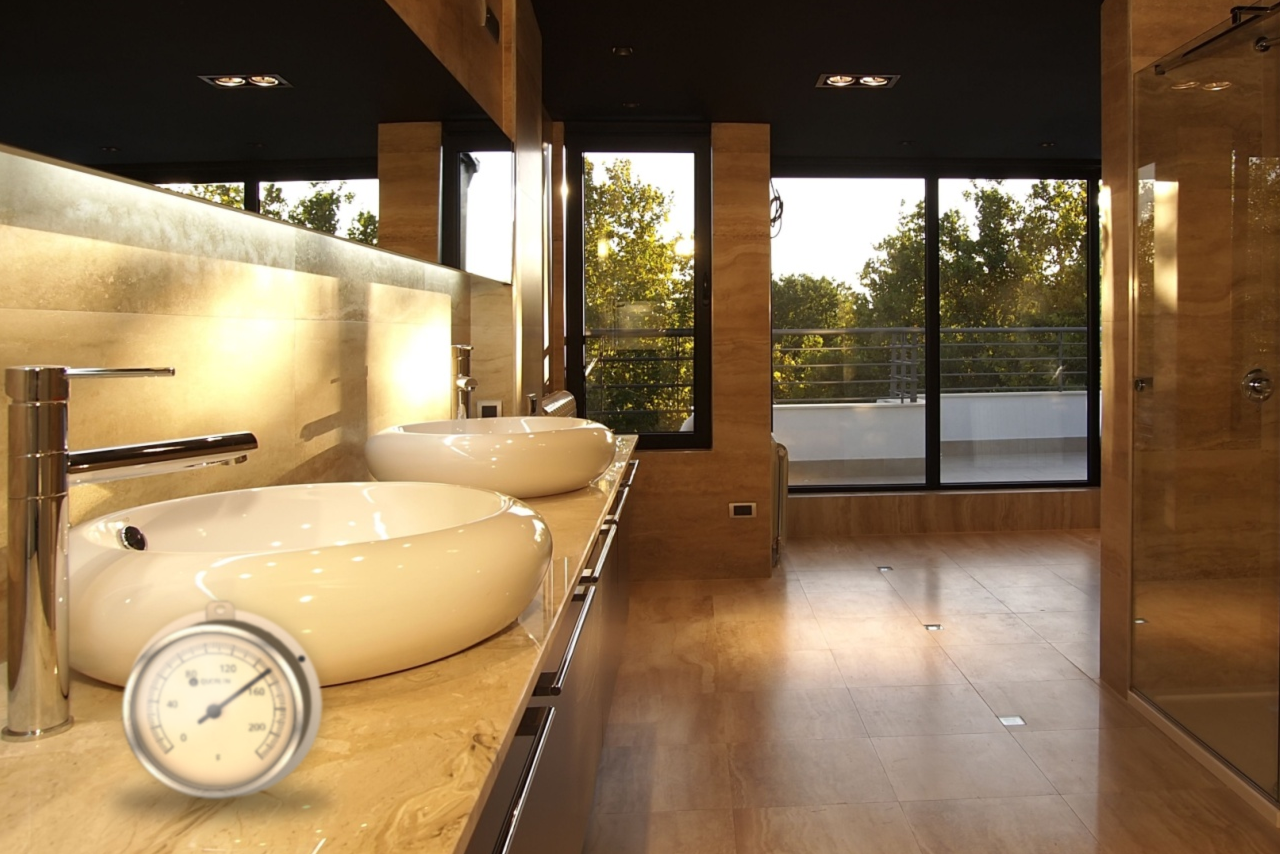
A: °F 150
